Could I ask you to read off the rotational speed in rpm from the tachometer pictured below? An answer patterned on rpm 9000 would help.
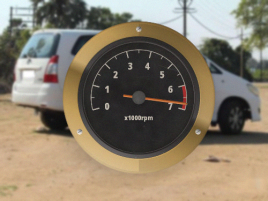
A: rpm 6750
